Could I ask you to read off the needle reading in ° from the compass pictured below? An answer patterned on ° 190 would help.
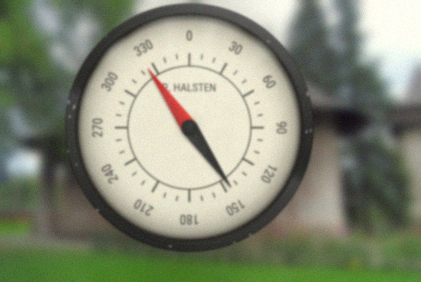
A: ° 325
